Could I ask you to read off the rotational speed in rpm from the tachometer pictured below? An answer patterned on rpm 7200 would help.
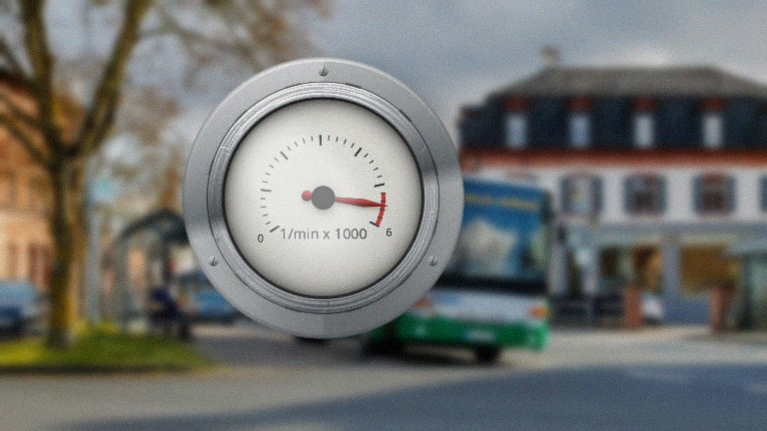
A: rpm 5500
